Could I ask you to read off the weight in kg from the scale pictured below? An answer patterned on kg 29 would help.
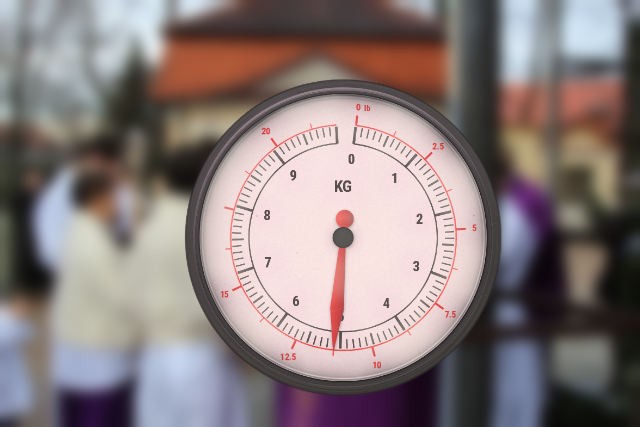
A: kg 5.1
